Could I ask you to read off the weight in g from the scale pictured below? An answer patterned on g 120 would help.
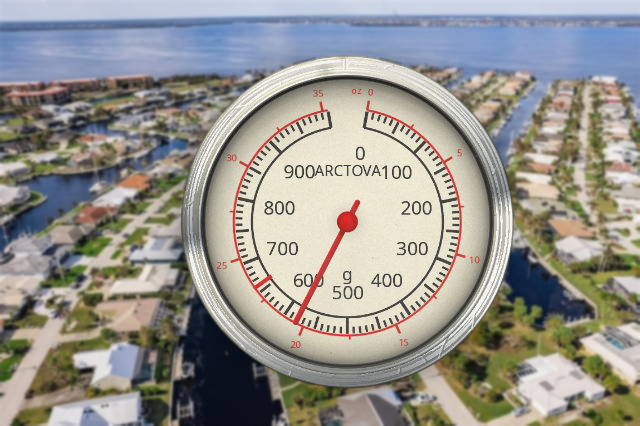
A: g 580
